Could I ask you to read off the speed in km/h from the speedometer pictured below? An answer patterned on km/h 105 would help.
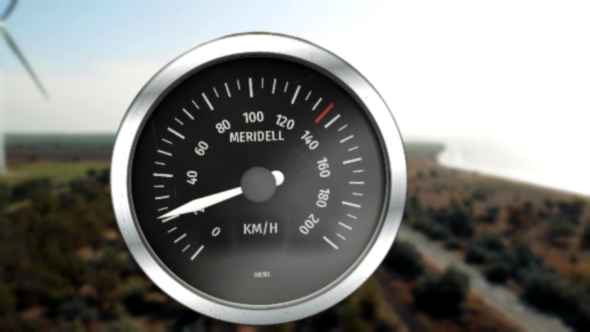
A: km/h 22.5
